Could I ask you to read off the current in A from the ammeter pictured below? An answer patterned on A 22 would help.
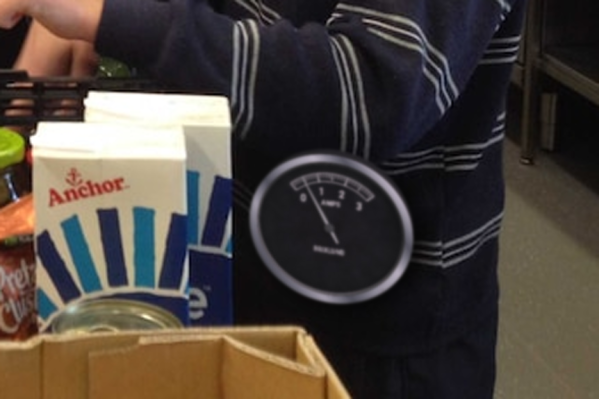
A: A 0.5
